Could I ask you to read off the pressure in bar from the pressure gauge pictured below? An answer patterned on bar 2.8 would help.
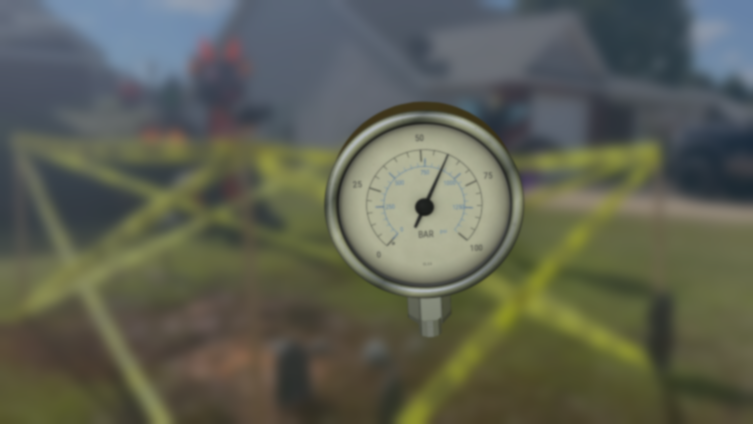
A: bar 60
